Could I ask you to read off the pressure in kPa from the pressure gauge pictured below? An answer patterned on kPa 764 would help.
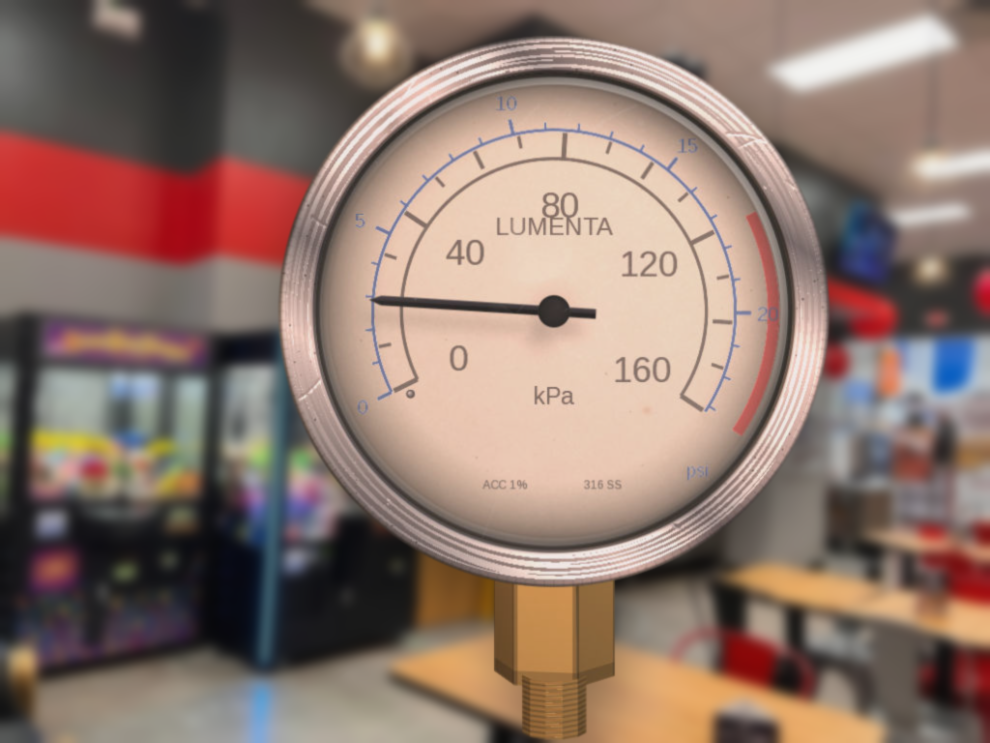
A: kPa 20
